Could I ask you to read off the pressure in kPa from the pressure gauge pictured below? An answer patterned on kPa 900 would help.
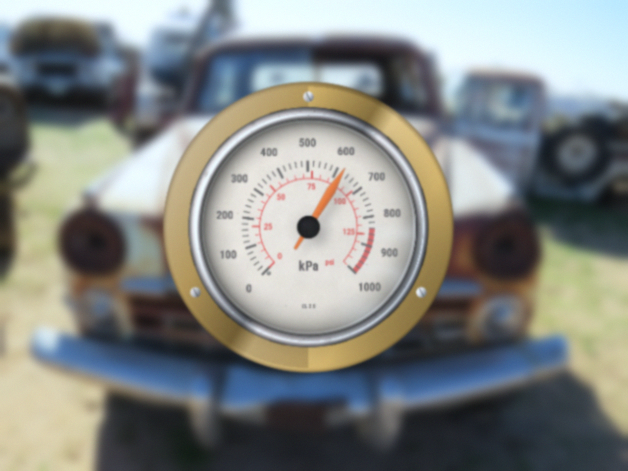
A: kPa 620
